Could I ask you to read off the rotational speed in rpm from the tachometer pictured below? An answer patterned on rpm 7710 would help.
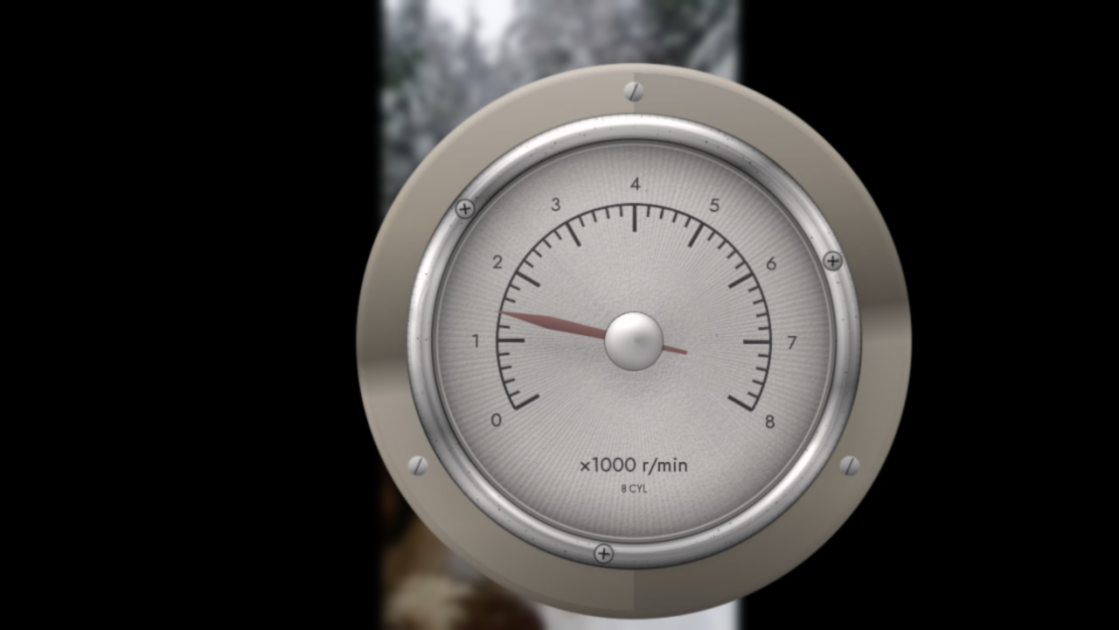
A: rpm 1400
